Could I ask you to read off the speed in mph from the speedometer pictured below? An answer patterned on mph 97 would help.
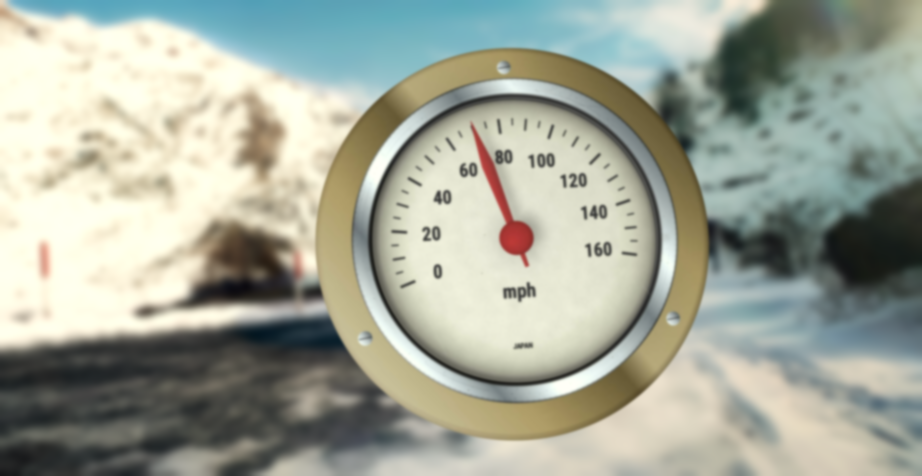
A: mph 70
